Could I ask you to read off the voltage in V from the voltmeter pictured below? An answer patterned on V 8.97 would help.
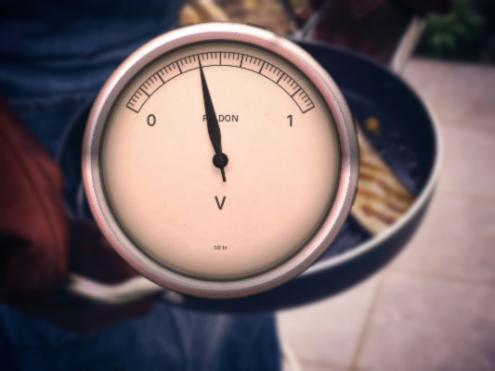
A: V 0.4
